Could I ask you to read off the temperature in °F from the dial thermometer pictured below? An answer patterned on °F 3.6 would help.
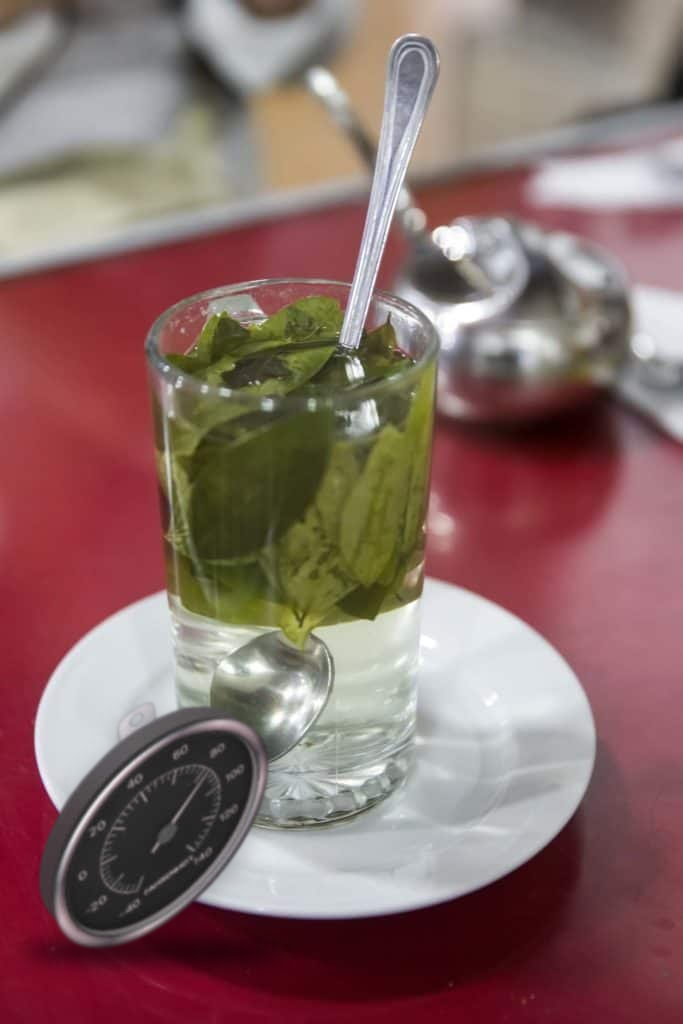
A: °F 80
